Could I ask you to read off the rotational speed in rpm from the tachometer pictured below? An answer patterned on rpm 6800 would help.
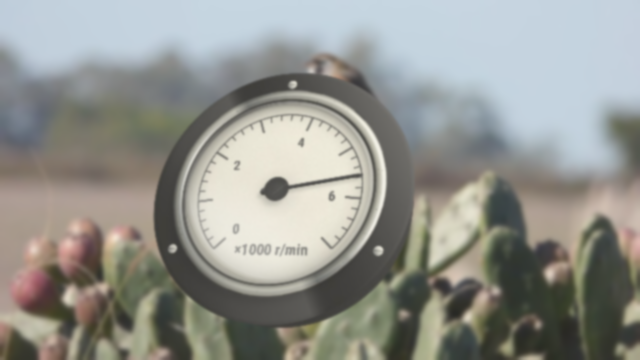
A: rpm 5600
